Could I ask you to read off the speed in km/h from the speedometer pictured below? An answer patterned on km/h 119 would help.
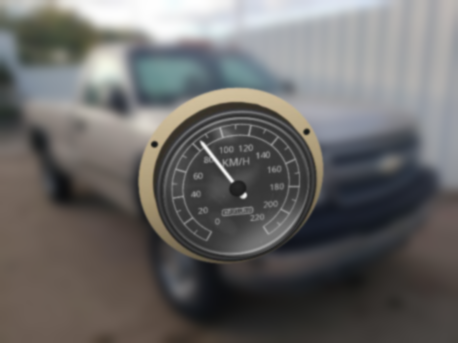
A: km/h 85
